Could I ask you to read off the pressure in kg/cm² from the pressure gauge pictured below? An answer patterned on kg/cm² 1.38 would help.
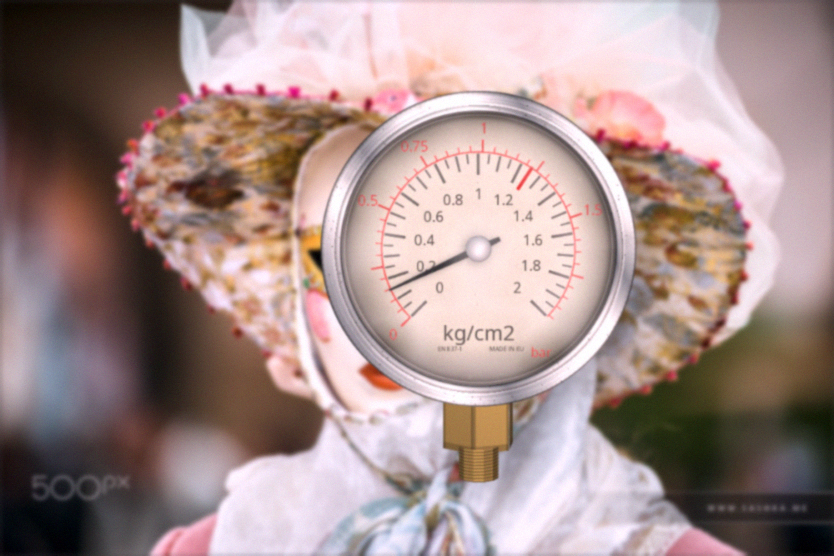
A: kg/cm² 0.15
